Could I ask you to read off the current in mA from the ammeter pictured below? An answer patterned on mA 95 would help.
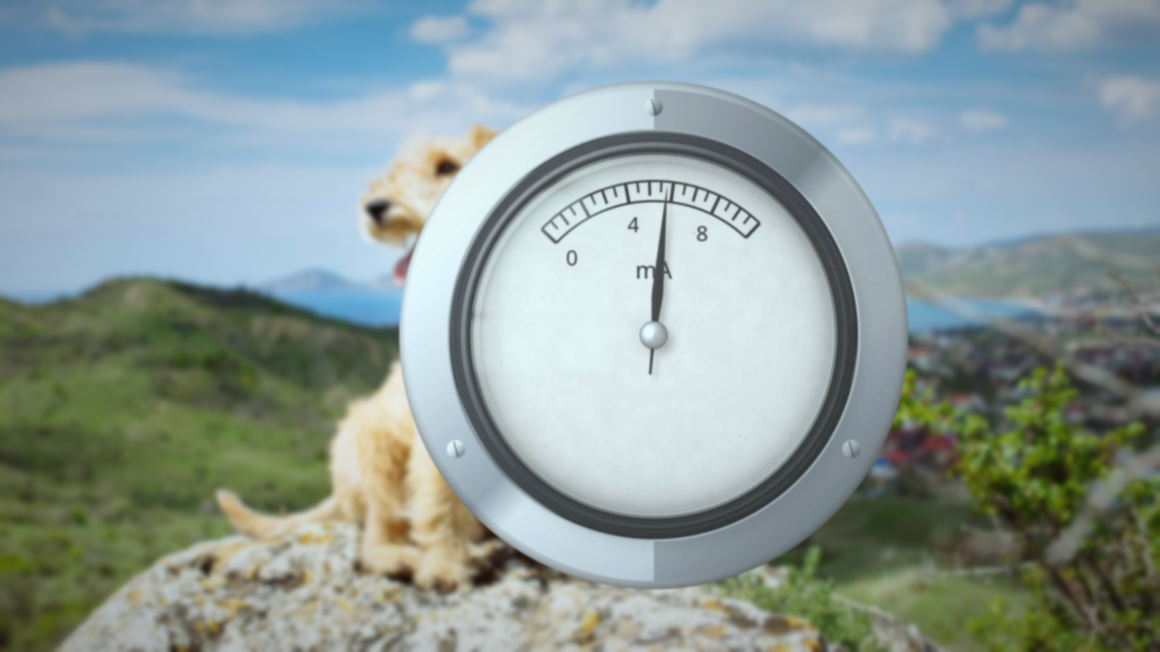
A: mA 5.75
